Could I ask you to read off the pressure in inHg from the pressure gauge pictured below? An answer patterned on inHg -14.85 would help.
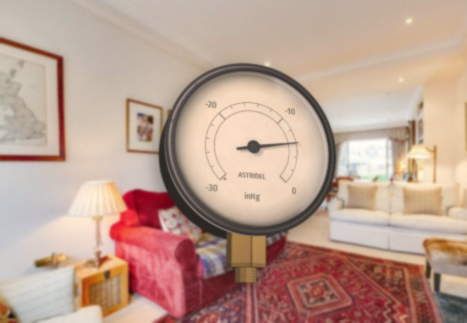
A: inHg -6
